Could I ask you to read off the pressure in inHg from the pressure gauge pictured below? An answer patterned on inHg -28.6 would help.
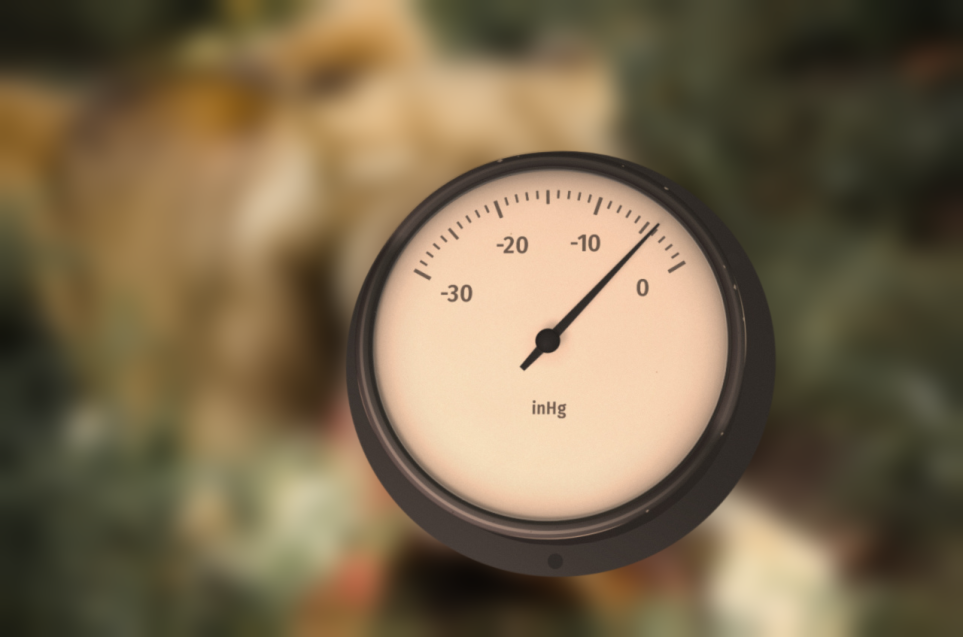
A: inHg -4
